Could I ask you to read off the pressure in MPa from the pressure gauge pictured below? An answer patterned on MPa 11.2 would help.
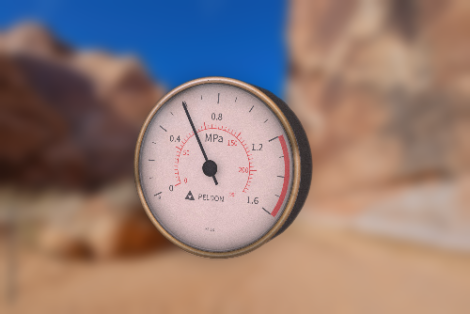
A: MPa 0.6
